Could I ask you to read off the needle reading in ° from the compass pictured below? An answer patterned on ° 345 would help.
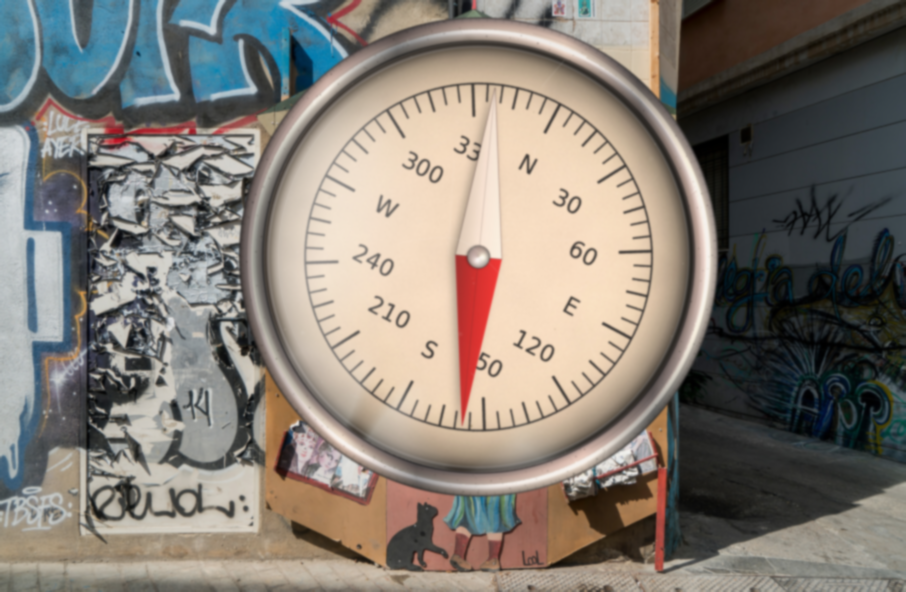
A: ° 157.5
